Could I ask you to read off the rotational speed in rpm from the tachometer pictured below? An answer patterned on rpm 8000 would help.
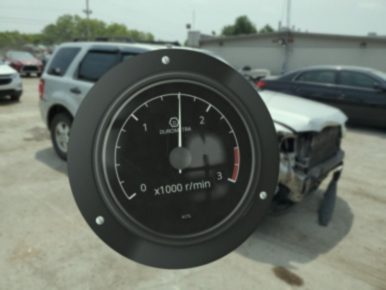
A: rpm 1600
